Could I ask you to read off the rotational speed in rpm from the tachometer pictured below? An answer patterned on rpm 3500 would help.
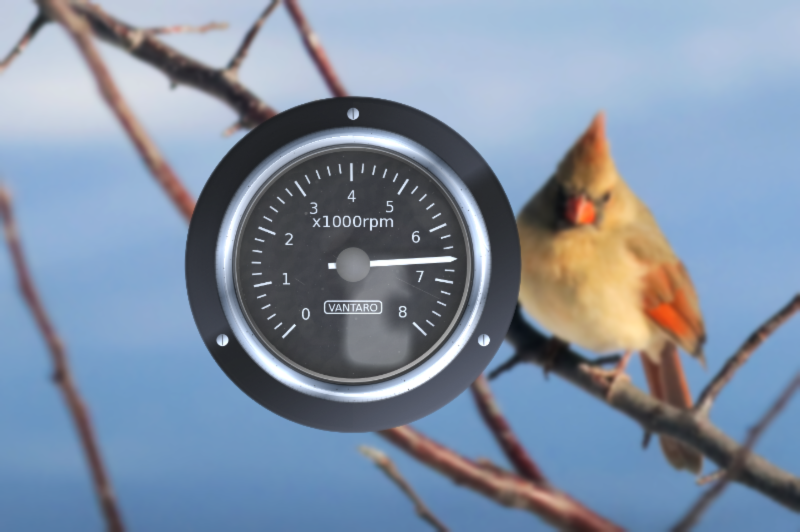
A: rpm 6600
